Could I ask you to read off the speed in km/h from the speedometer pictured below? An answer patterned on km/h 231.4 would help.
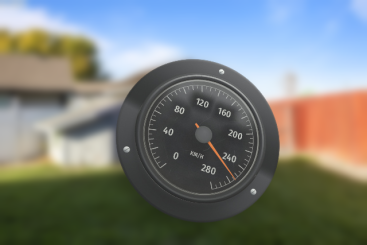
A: km/h 255
